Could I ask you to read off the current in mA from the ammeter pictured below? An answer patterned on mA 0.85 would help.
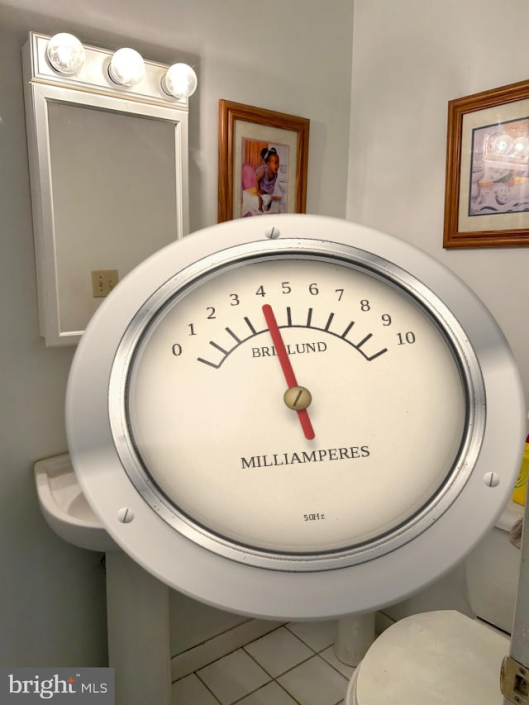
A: mA 4
